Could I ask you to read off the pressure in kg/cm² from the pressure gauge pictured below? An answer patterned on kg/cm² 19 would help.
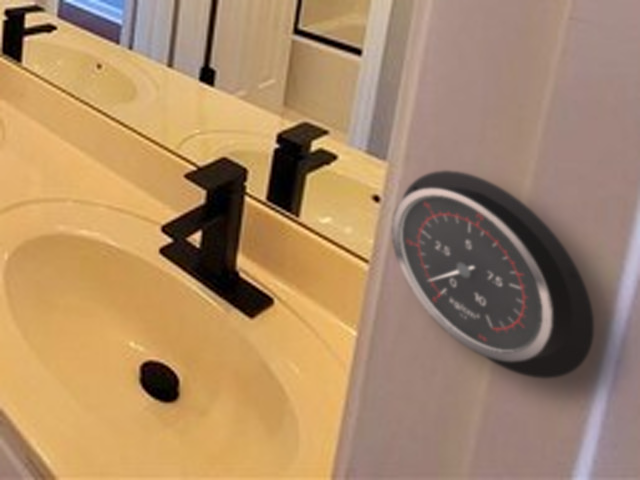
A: kg/cm² 0.5
